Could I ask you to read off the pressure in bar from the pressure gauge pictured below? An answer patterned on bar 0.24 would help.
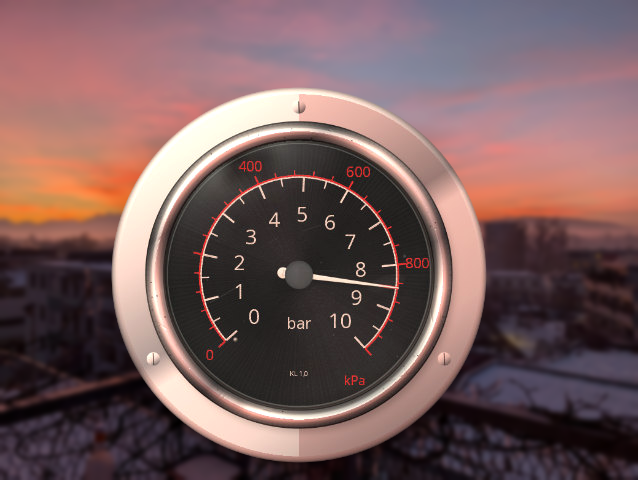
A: bar 8.5
